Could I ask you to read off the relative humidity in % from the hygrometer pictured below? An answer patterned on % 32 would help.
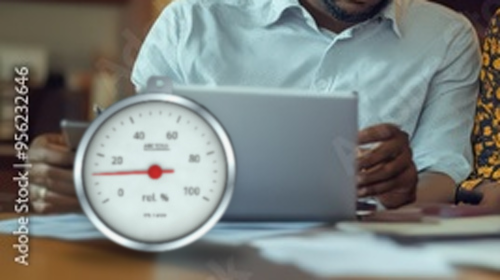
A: % 12
